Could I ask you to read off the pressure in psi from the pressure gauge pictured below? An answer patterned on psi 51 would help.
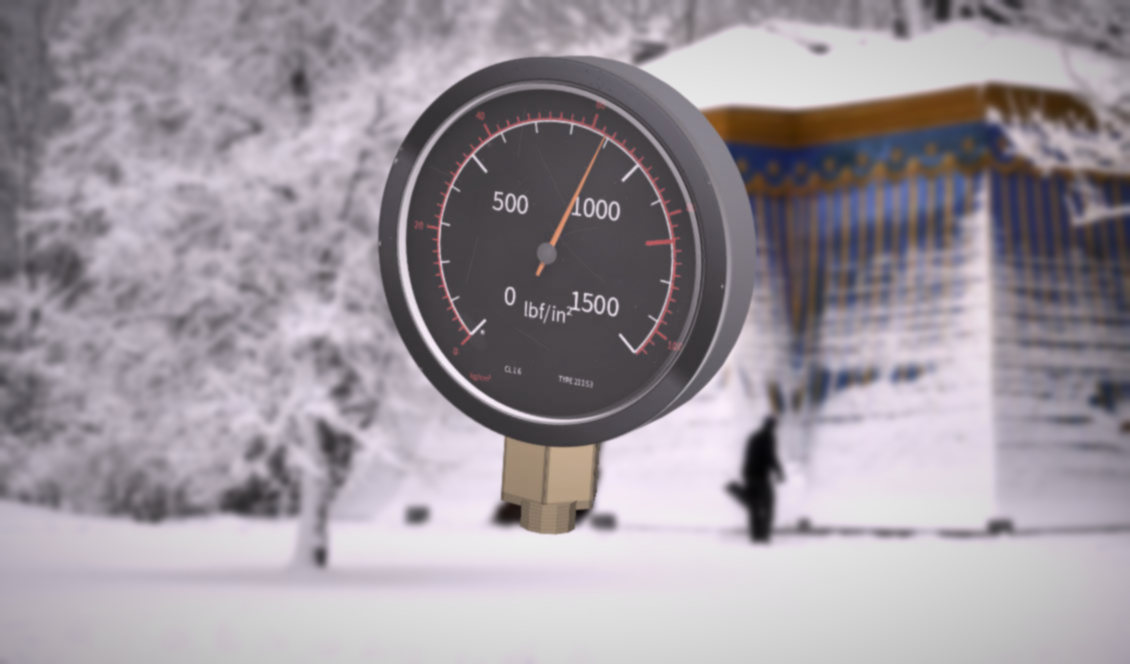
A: psi 900
